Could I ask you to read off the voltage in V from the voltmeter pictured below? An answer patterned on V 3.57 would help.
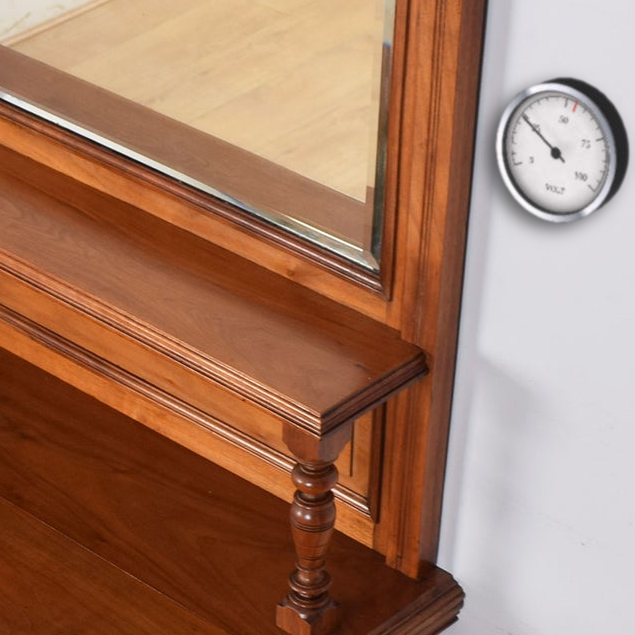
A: V 25
